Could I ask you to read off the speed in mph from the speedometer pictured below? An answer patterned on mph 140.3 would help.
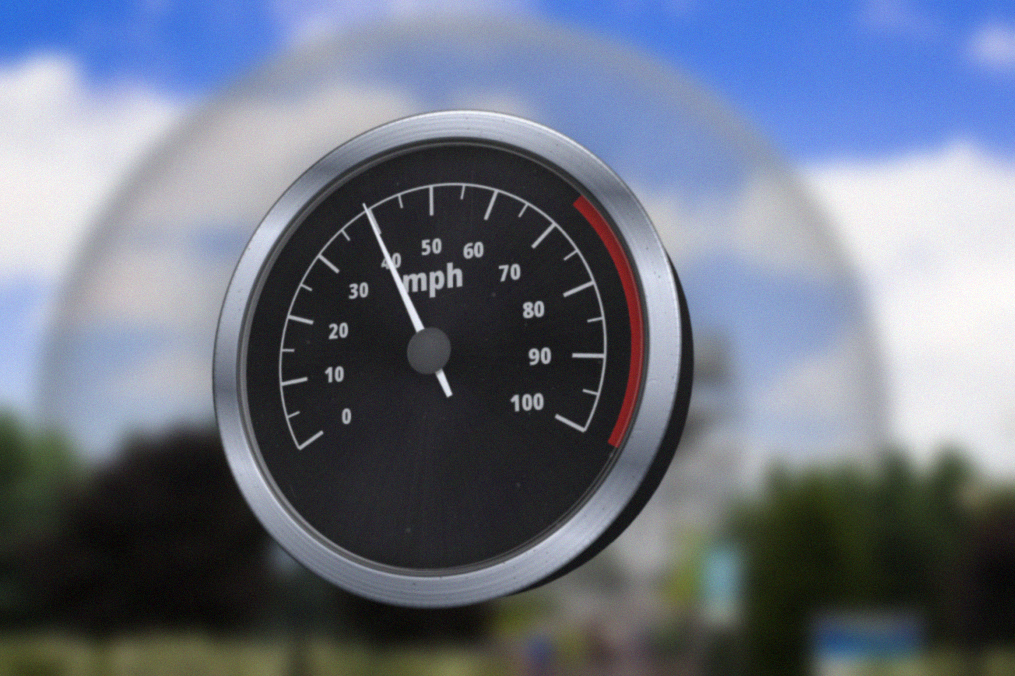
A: mph 40
